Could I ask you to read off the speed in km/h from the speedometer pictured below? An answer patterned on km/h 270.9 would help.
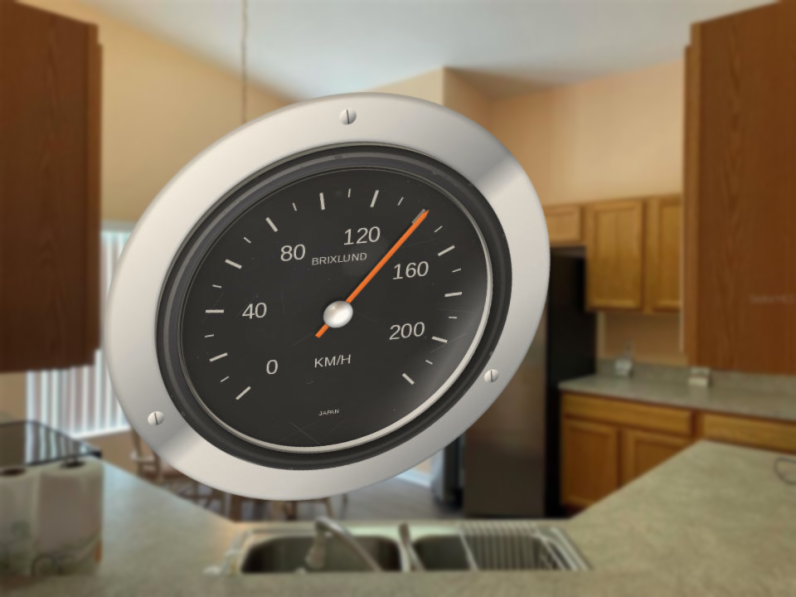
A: km/h 140
